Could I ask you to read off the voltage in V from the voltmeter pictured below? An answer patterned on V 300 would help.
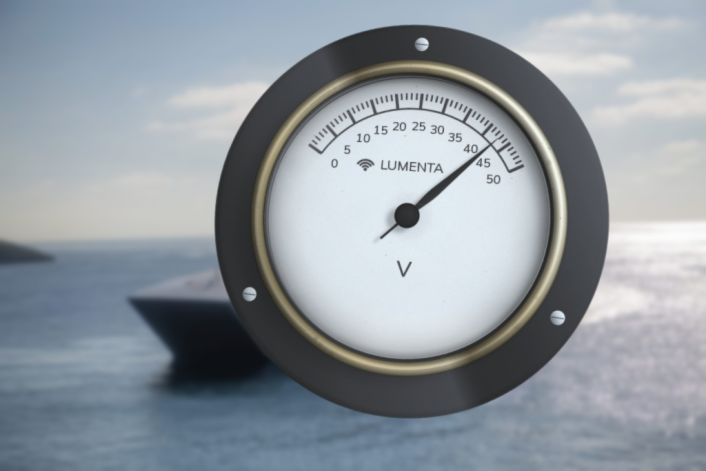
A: V 43
